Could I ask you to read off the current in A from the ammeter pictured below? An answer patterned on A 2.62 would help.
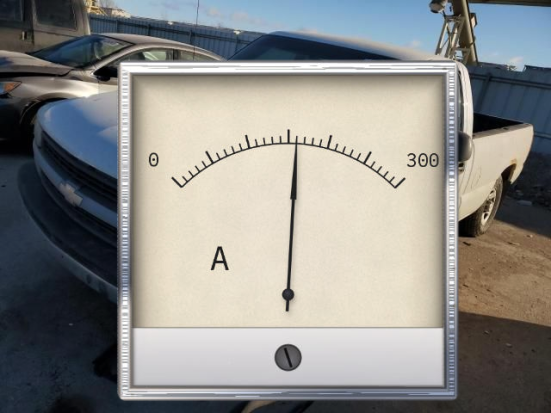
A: A 160
